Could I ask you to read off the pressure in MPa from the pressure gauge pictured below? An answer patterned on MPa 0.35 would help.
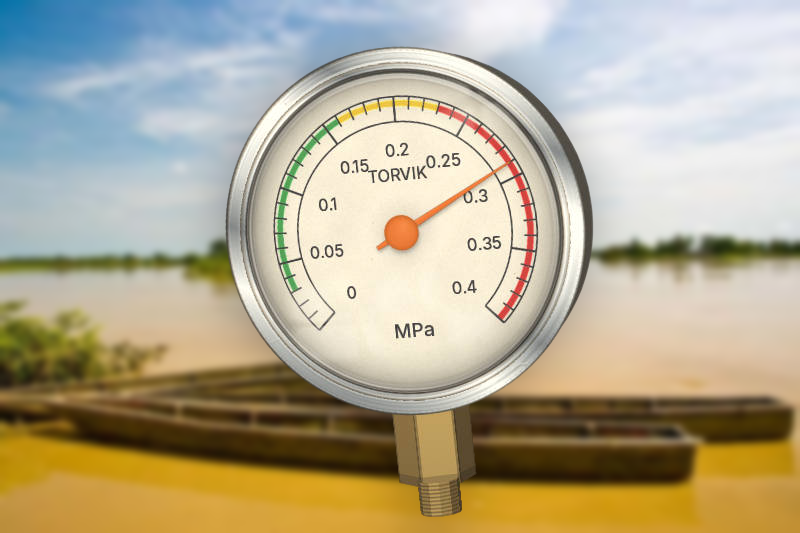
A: MPa 0.29
